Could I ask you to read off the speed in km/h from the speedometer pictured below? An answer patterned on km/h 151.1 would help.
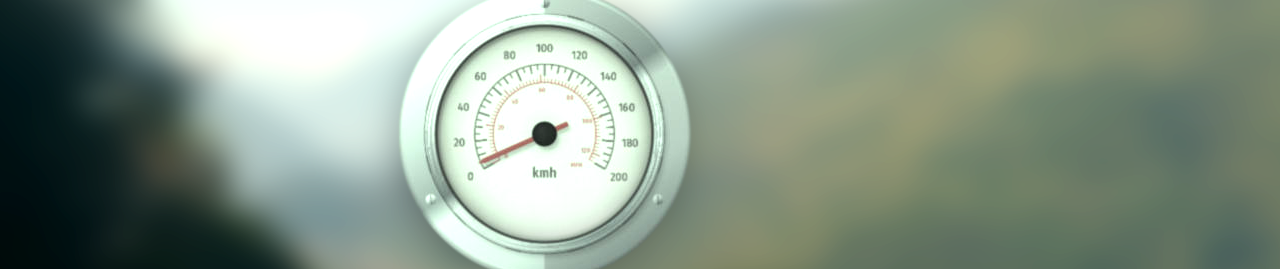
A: km/h 5
